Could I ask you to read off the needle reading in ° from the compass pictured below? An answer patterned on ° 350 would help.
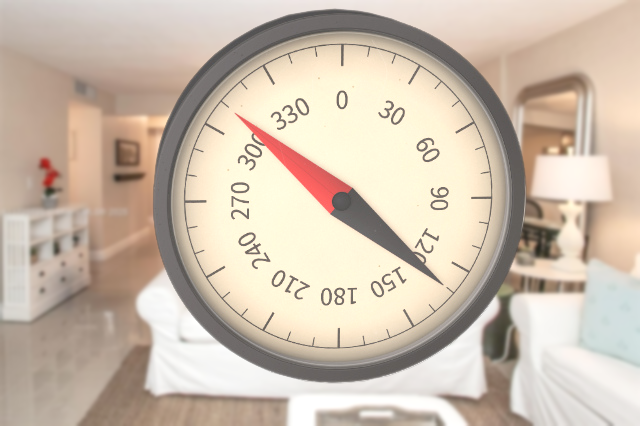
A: ° 310
